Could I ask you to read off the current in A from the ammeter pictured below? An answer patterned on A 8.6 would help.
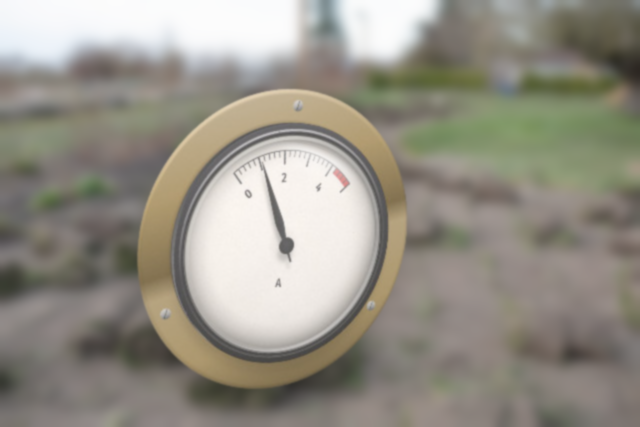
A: A 1
